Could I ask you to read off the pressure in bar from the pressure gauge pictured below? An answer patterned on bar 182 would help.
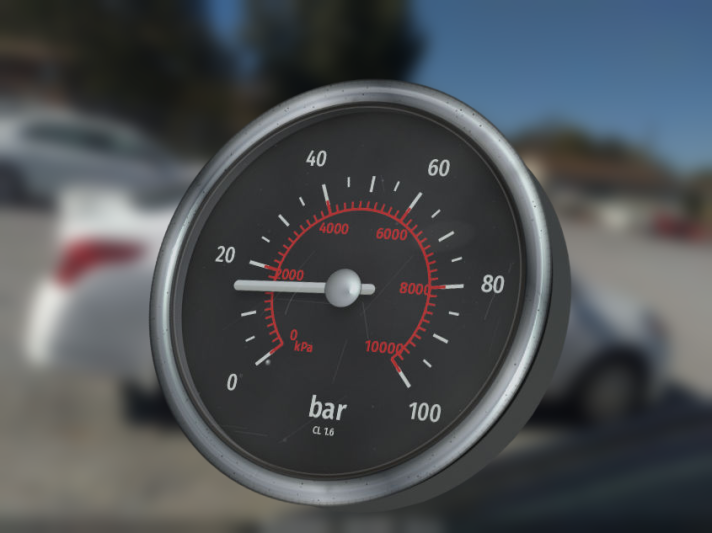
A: bar 15
